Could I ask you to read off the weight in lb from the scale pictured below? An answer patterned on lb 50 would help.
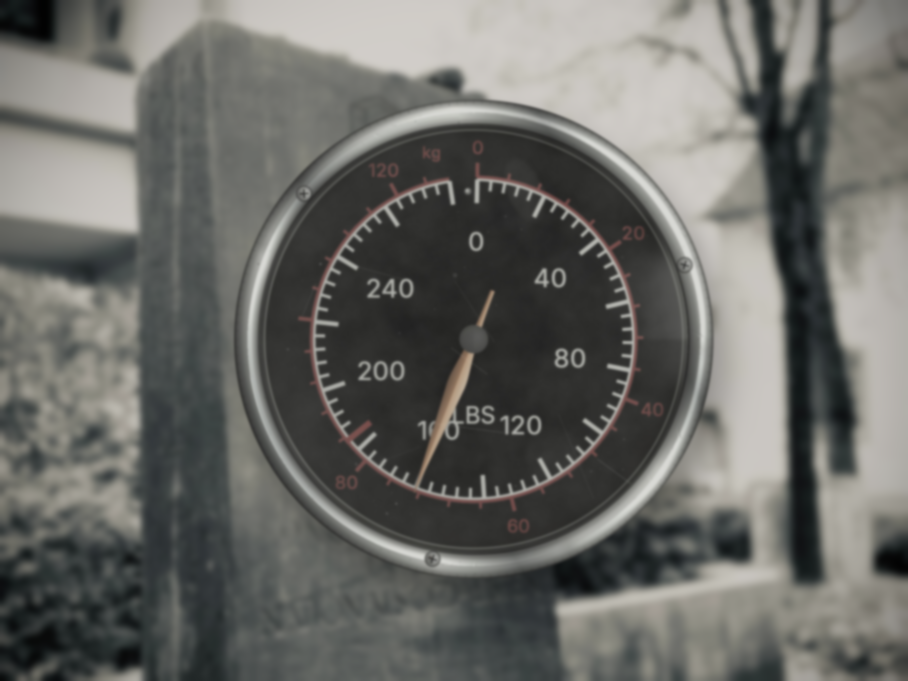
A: lb 160
